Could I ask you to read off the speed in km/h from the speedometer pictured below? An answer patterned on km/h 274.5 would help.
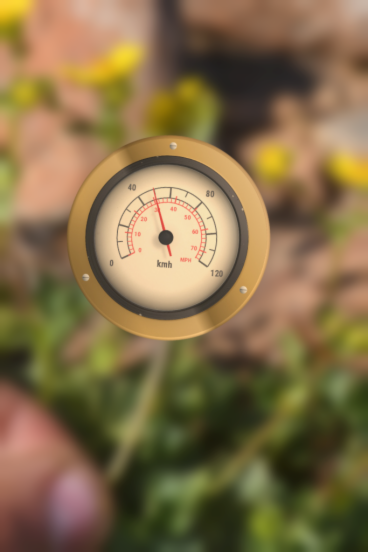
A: km/h 50
